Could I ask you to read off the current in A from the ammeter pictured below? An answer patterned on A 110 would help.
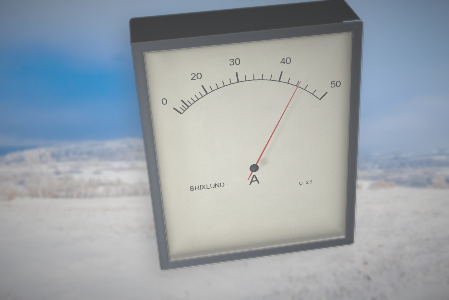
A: A 44
